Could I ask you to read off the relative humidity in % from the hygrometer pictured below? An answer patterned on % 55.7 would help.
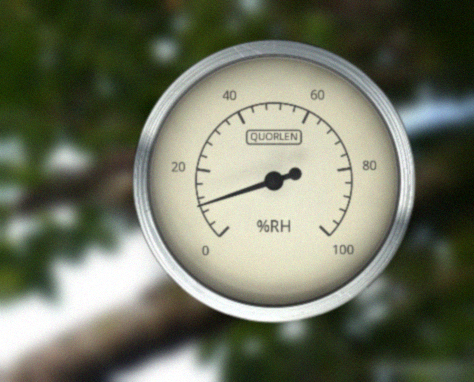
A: % 10
